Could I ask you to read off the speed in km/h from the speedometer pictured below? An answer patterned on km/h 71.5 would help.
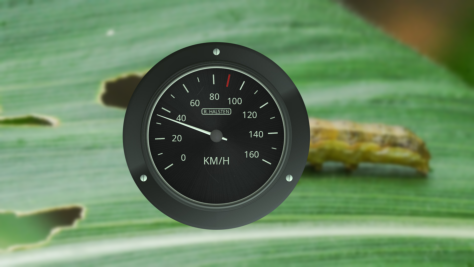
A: km/h 35
